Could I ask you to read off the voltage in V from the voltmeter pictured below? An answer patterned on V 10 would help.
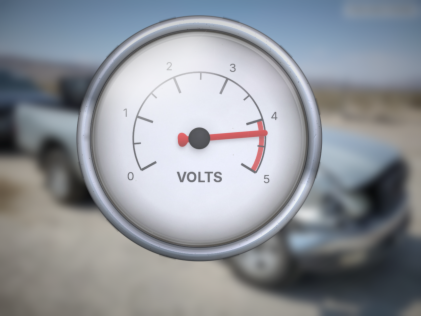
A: V 4.25
